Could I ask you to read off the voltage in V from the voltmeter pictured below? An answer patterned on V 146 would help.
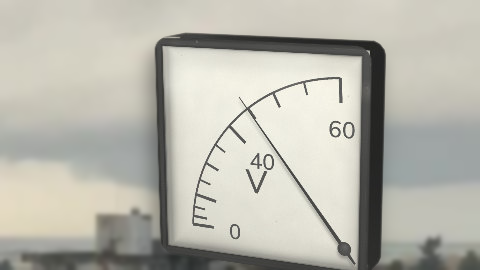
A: V 45
